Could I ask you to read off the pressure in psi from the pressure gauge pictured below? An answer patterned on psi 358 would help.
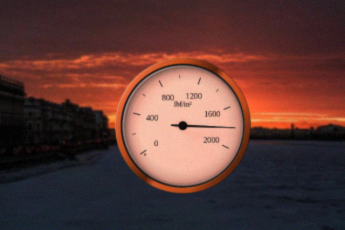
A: psi 1800
